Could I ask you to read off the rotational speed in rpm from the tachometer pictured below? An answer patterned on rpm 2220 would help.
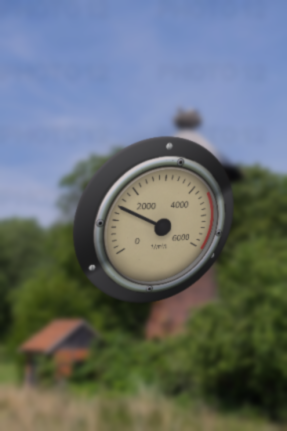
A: rpm 1400
